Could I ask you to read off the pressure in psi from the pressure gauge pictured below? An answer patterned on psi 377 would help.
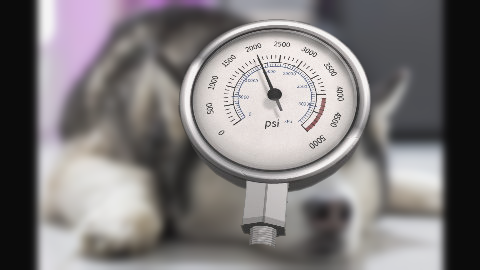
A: psi 2000
